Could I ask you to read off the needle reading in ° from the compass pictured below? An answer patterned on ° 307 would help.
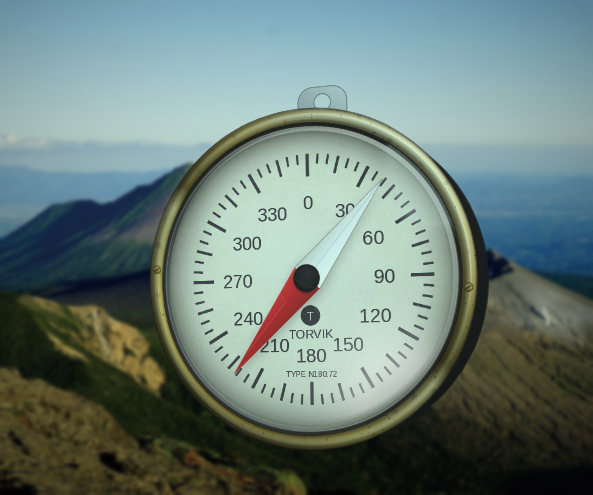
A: ° 220
